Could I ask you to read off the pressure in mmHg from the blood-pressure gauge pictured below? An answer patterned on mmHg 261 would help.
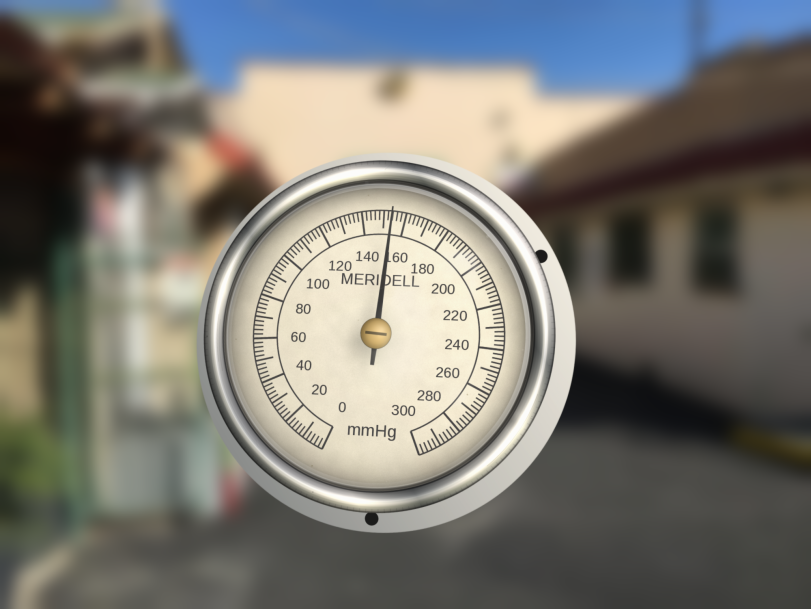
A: mmHg 154
